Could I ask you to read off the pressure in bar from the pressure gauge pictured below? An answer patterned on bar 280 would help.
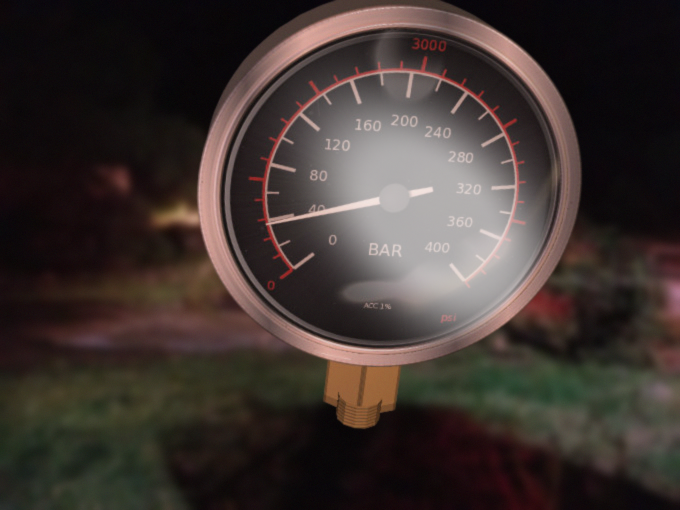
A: bar 40
